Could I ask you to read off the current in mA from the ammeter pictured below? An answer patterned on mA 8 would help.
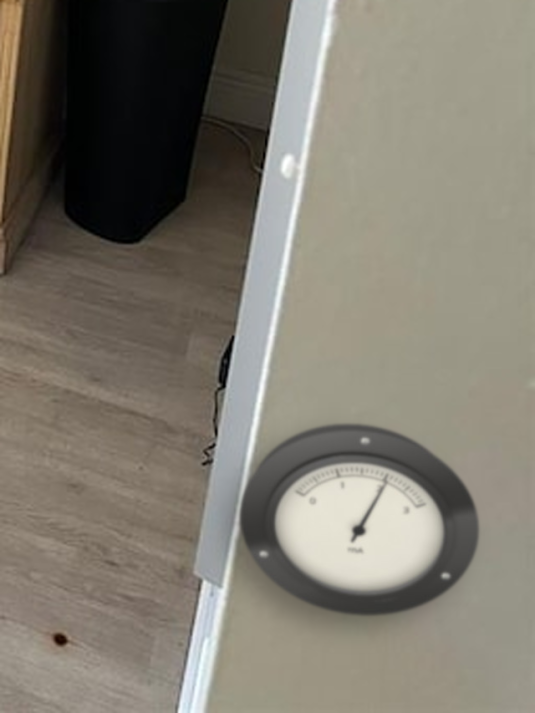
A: mA 2
